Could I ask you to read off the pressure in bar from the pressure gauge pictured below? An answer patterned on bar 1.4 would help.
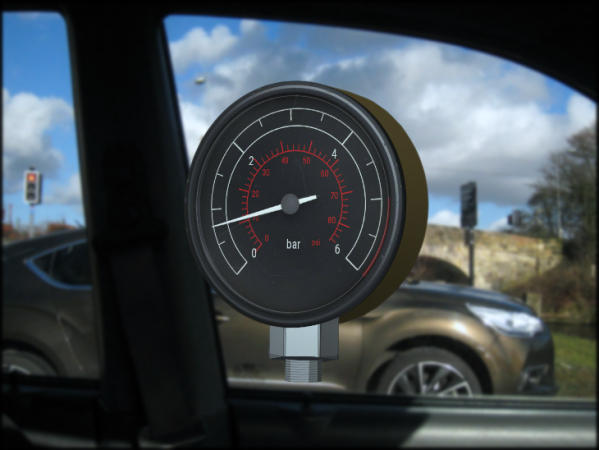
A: bar 0.75
